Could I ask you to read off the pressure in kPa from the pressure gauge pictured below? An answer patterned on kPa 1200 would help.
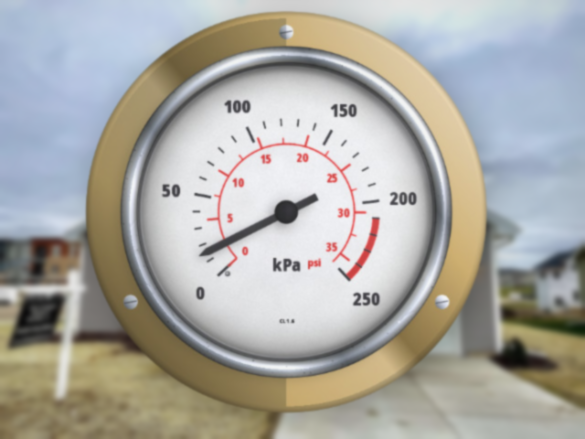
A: kPa 15
